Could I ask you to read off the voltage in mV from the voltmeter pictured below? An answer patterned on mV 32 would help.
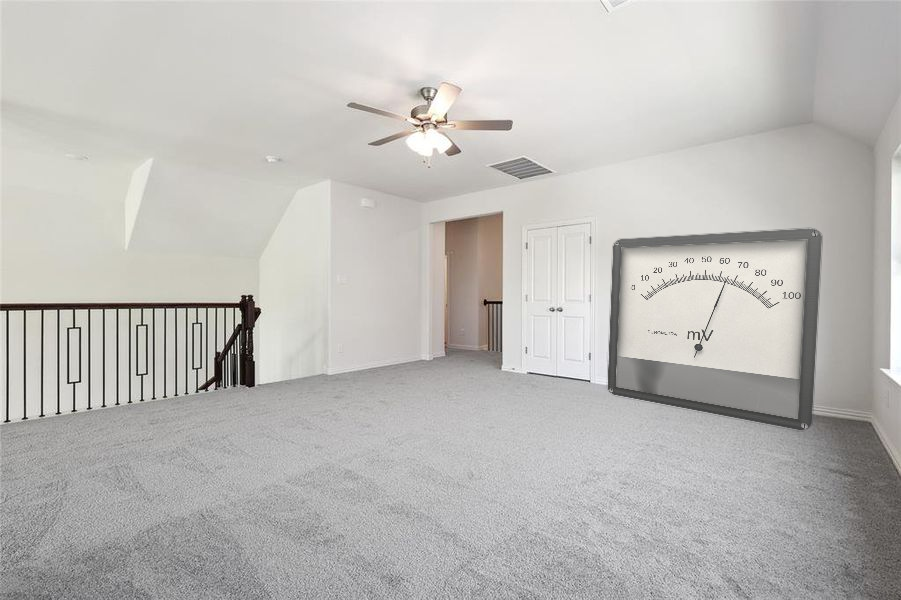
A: mV 65
